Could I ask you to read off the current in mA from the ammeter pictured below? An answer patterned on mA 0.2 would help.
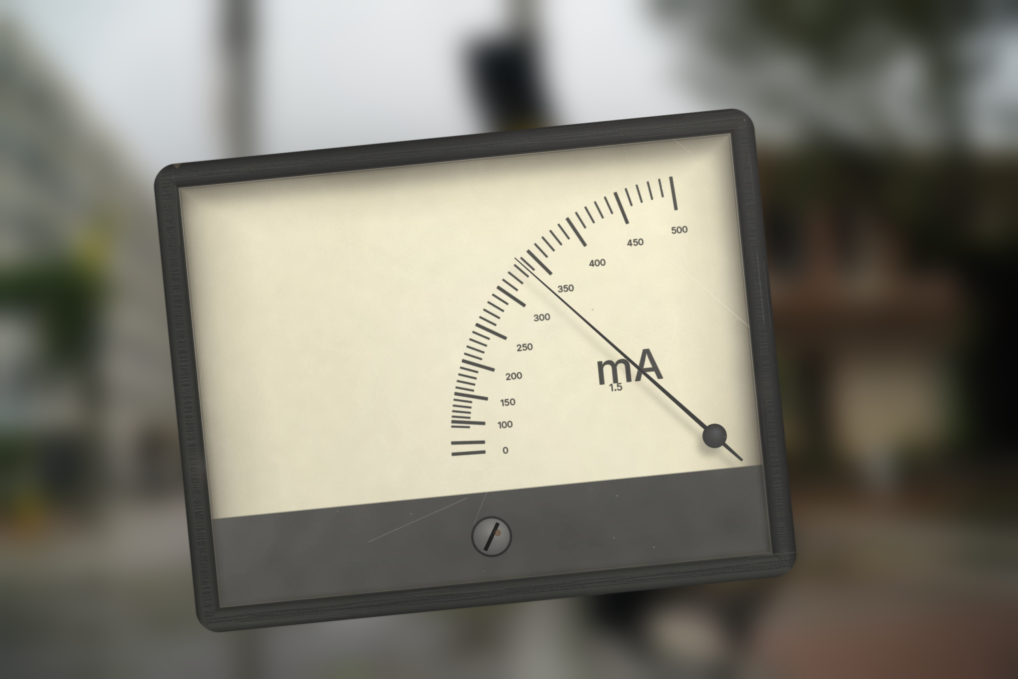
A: mA 335
